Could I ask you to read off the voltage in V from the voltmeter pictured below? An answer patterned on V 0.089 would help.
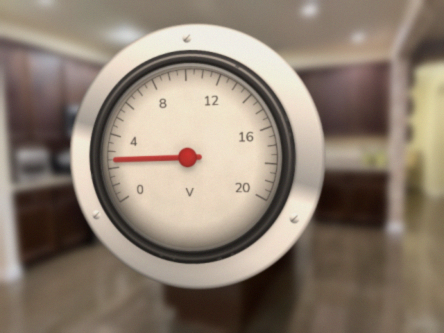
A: V 2.5
